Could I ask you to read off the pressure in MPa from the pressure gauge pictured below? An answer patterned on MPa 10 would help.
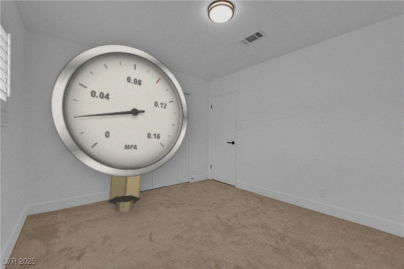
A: MPa 0.02
